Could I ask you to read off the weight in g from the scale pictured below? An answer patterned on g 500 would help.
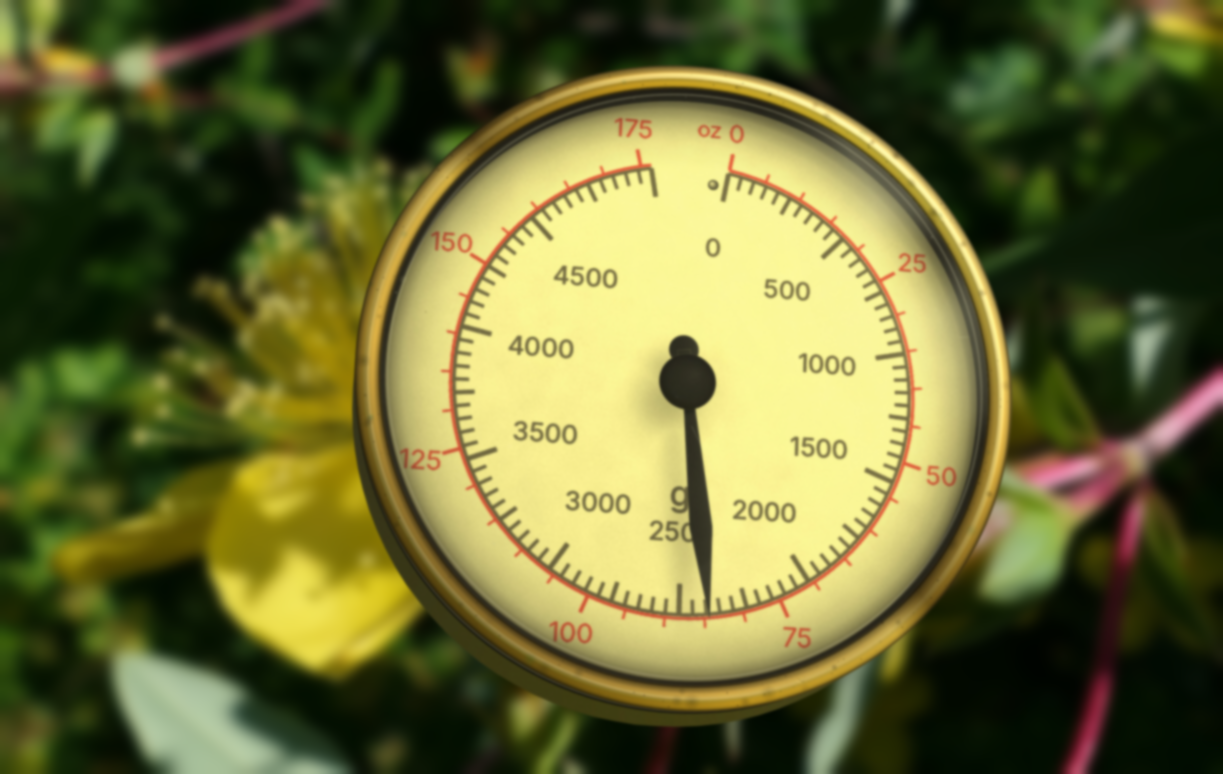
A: g 2400
